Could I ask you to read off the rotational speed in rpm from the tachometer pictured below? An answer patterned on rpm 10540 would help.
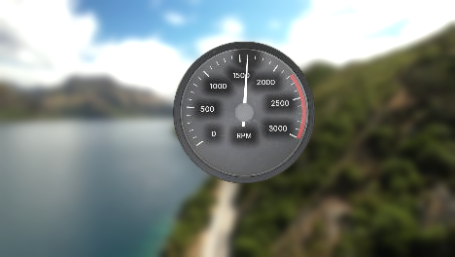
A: rpm 1600
